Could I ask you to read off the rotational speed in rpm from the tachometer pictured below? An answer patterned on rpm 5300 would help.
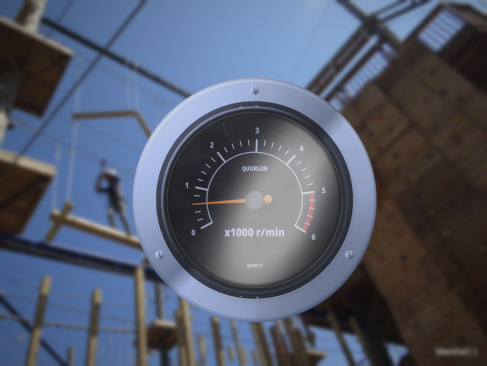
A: rpm 600
